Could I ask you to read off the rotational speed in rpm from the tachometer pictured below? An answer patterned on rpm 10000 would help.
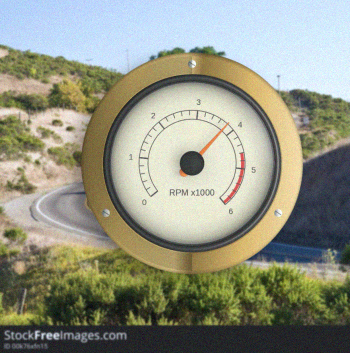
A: rpm 3800
